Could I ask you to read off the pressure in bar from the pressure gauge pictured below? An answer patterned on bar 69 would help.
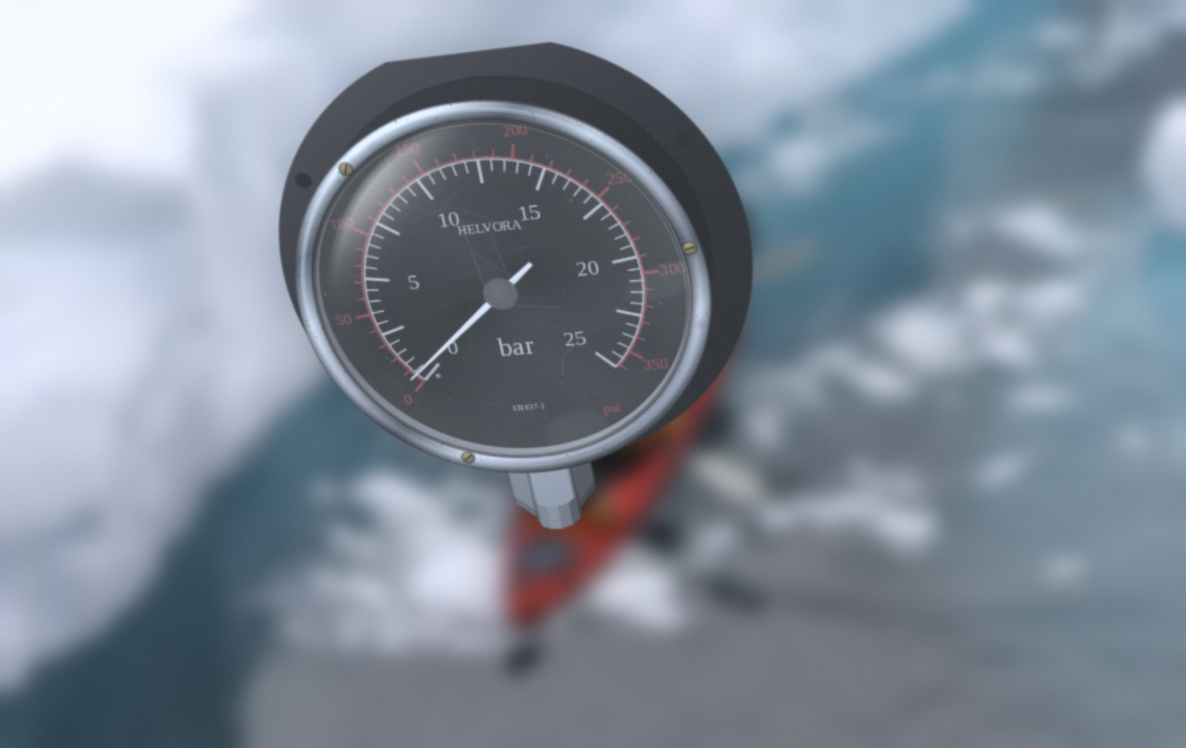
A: bar 0.5
